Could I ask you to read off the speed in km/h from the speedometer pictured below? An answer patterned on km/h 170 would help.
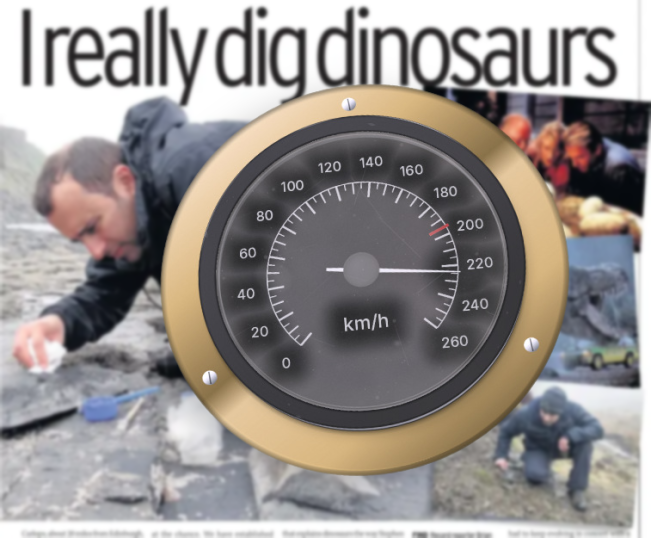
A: km/h 225
